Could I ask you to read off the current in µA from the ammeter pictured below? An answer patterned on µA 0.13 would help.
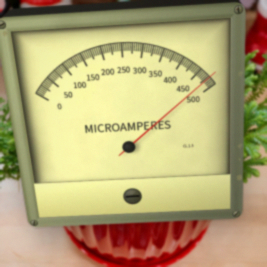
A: µA 475
